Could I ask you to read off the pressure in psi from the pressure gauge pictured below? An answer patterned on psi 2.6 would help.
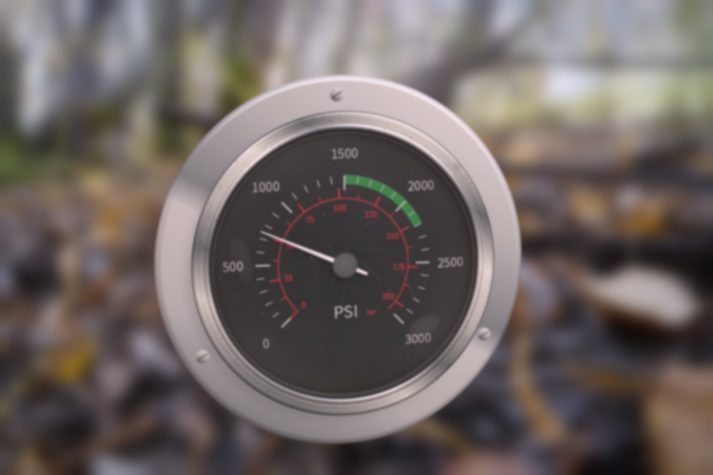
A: psi 750
